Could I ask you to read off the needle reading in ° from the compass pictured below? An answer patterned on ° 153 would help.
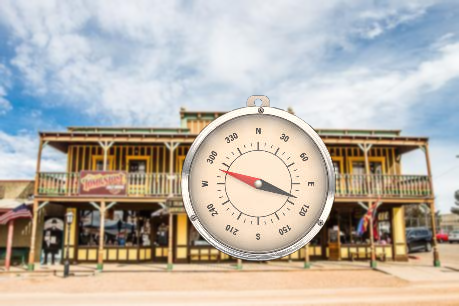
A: ° 290
